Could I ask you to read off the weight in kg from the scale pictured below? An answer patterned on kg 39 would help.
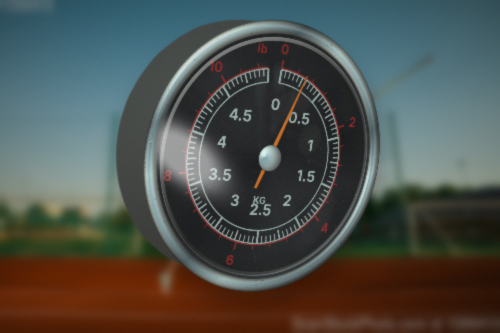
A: kg 0.25
